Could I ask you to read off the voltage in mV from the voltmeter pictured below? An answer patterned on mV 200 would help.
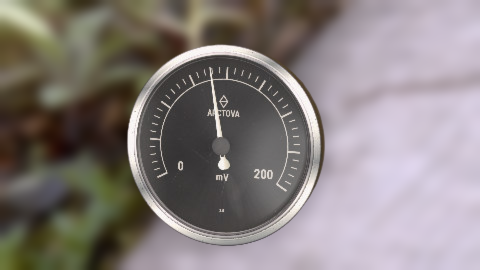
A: mV 90
